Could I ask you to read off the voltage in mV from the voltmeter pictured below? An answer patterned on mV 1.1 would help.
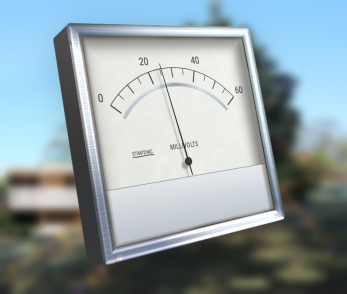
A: mV 25
